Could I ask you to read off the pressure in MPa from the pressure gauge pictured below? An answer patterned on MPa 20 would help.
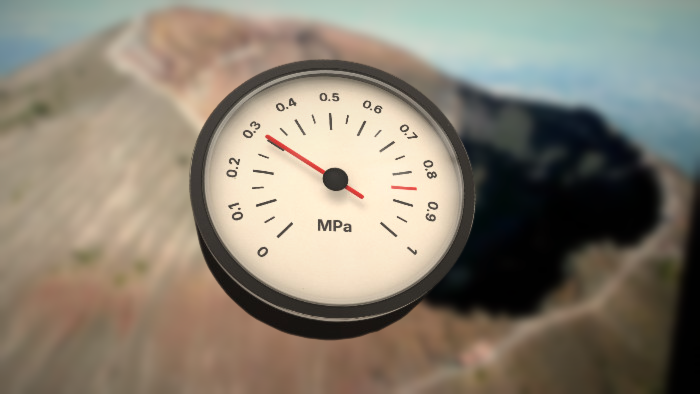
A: MPa 0.3
